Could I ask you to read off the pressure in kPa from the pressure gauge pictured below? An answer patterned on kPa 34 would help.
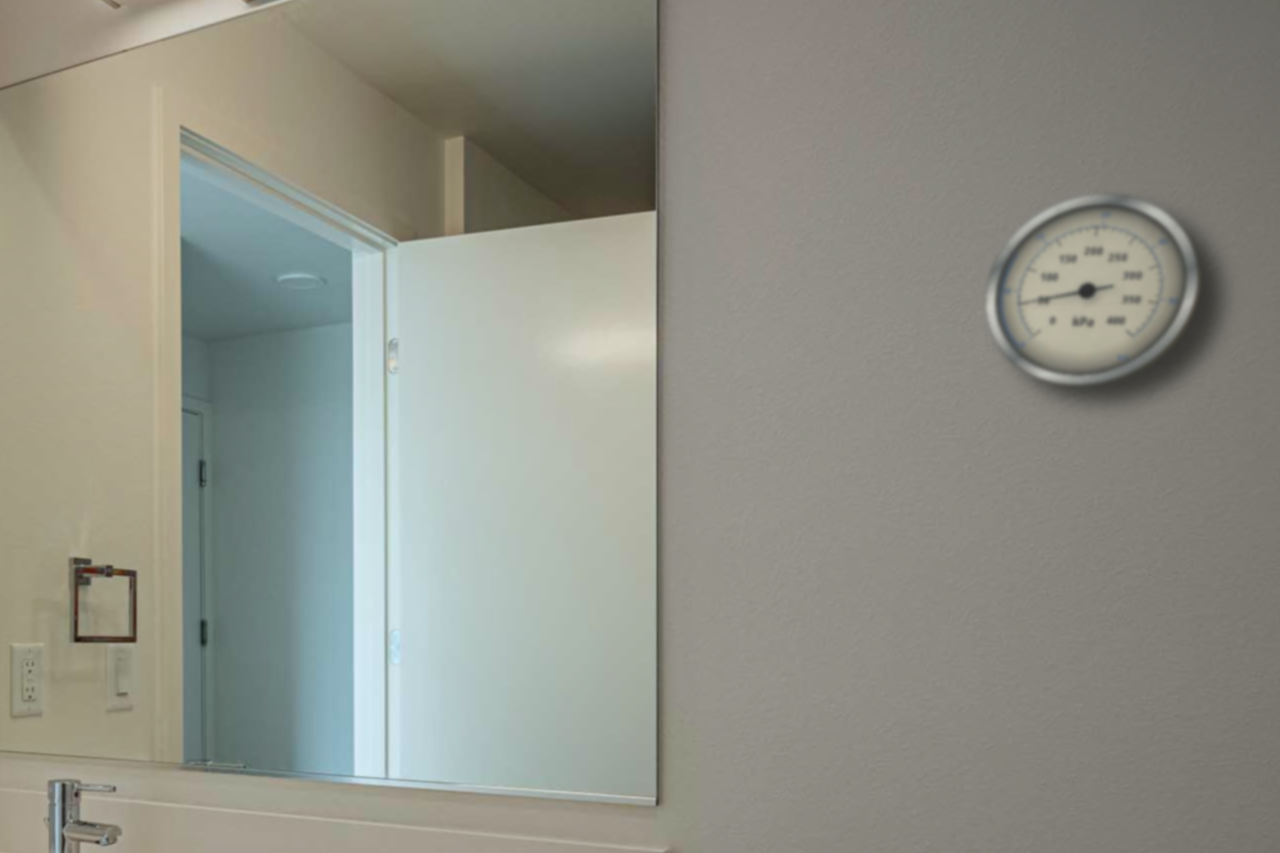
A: kPa 50
